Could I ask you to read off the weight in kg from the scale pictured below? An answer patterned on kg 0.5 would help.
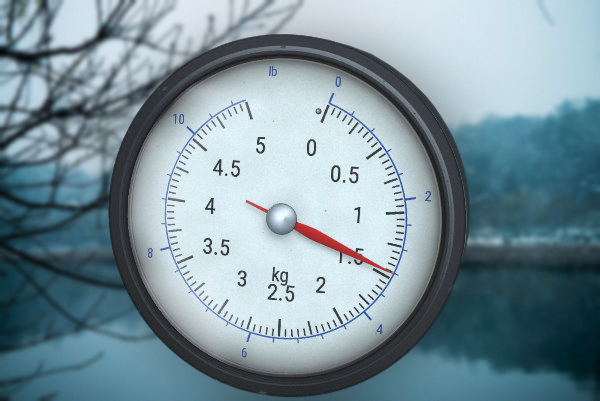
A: kg 1.45
